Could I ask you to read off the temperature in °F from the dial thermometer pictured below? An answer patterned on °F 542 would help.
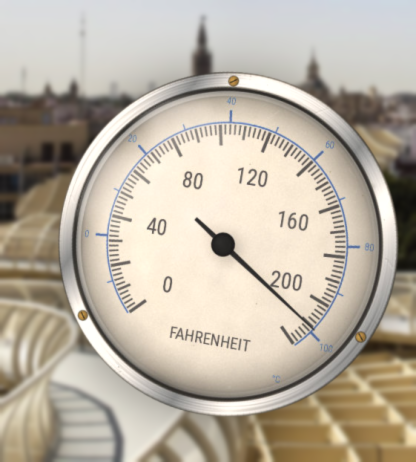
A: °F 210
